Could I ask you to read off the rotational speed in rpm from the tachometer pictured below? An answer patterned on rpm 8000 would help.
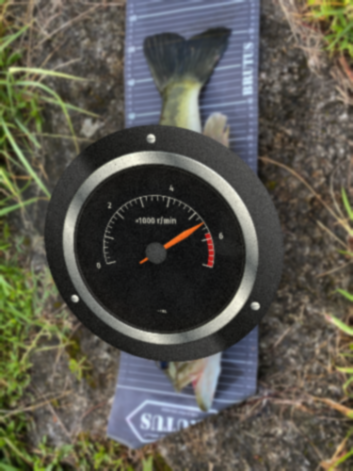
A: rpm 5400
